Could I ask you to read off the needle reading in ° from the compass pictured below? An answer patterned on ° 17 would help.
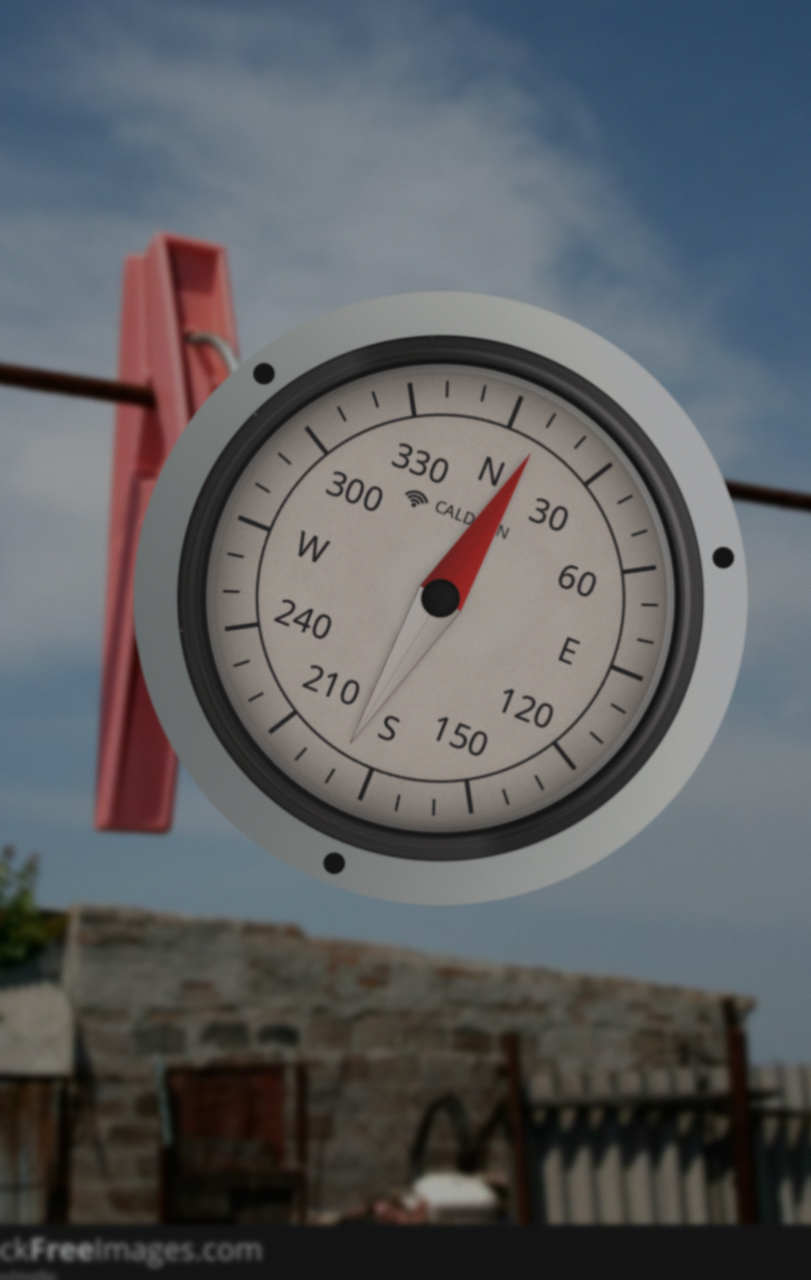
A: ° 10
